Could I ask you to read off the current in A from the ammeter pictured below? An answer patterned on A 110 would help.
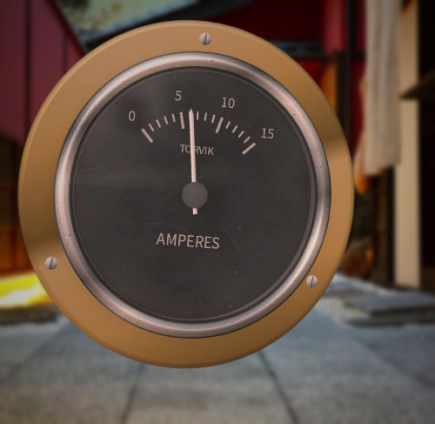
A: A 6
